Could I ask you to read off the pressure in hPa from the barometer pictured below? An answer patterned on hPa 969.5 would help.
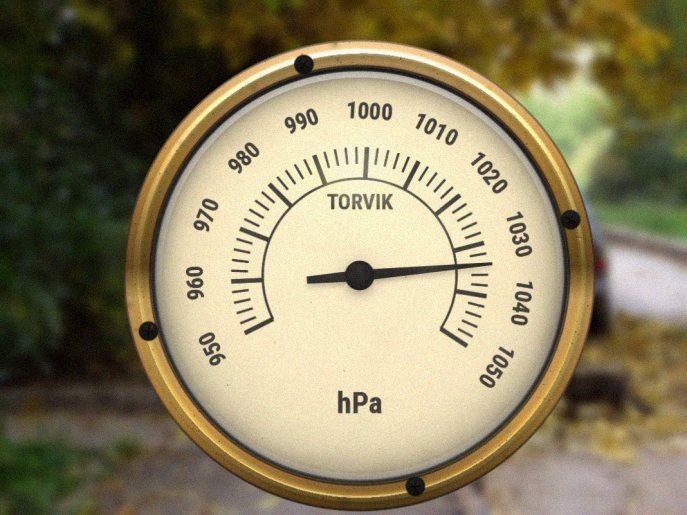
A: hPa 1034
